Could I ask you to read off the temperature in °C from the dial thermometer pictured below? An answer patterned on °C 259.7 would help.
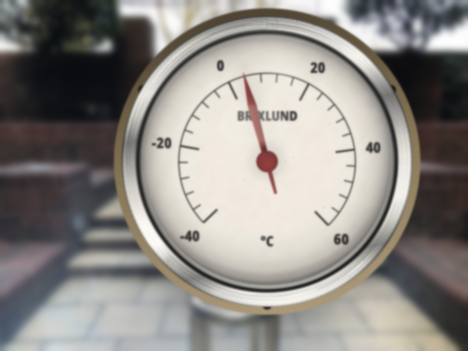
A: °C 4
